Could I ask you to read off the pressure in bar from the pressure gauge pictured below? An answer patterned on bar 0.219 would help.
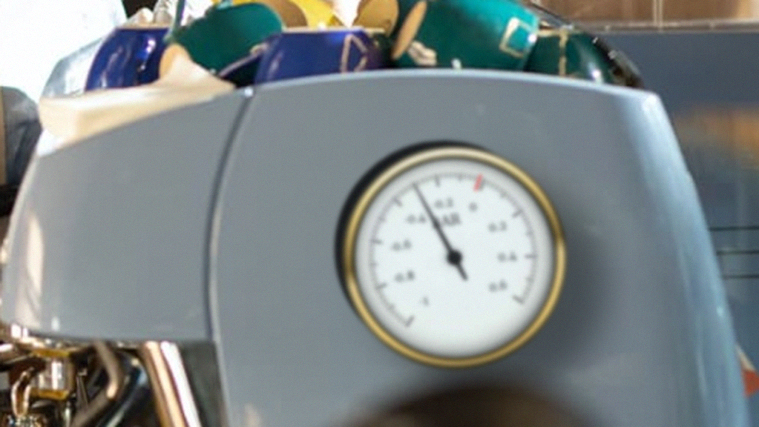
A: bar -0.3
